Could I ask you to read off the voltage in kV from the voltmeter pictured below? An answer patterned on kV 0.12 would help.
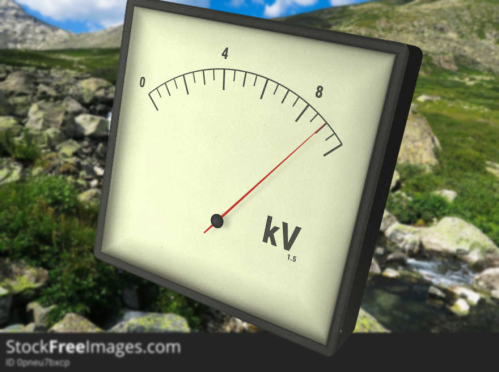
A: kV 9
